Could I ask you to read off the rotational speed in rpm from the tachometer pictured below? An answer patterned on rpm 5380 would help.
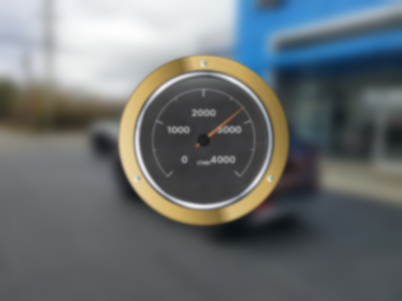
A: rpm 2750
